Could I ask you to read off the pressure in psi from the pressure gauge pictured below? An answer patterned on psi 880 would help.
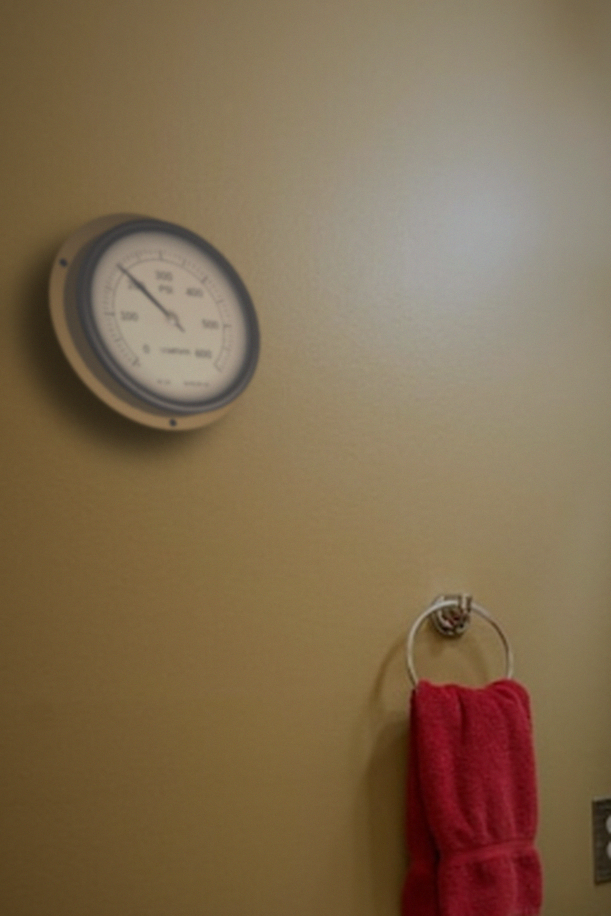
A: psi 200
